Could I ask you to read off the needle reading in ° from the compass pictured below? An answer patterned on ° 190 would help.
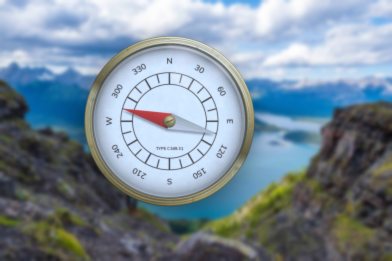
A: ° 285
